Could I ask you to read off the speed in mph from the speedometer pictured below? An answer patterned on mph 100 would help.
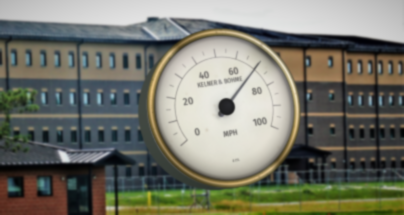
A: mph 70
